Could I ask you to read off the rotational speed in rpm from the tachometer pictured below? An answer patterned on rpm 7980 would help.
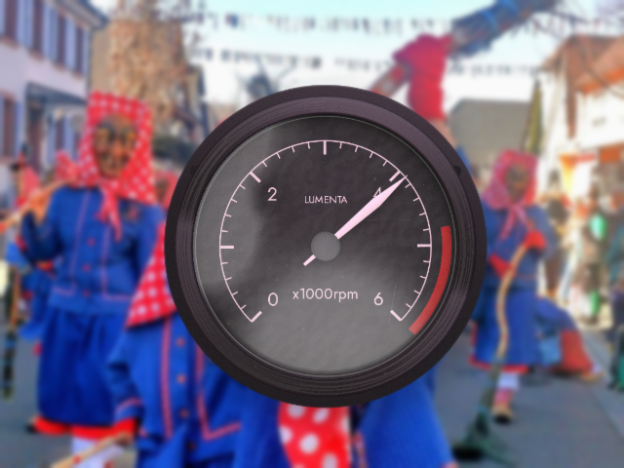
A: rpm 4100
